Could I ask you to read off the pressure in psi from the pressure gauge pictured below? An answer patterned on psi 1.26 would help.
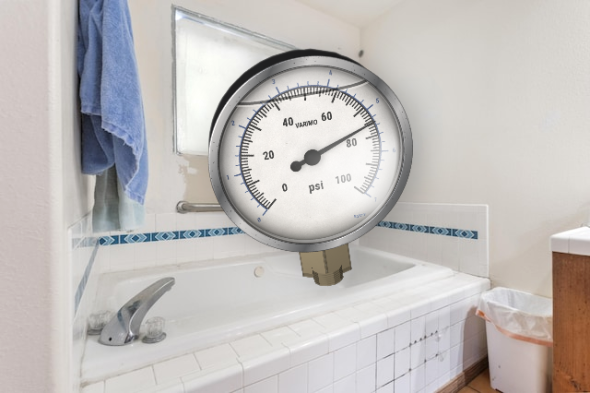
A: psi 75
